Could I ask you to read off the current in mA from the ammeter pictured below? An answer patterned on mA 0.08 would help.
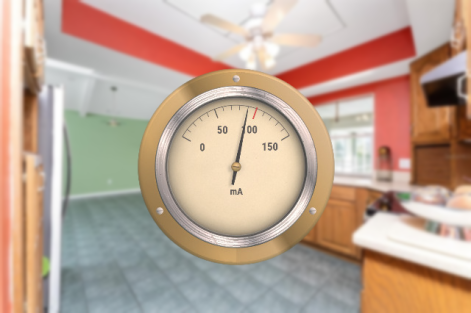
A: mA 90
